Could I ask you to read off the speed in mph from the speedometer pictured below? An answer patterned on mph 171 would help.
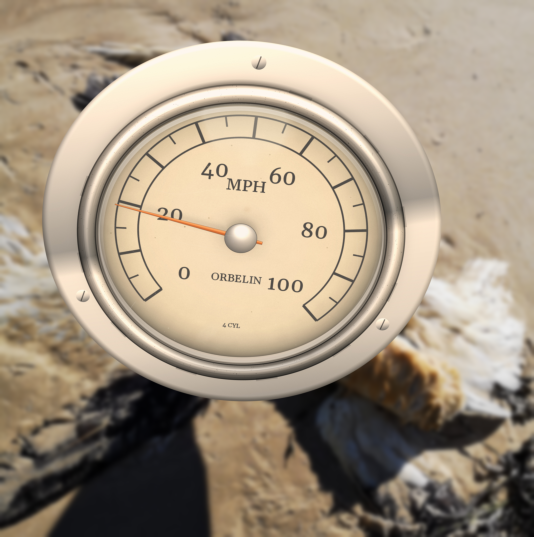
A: mph 20
